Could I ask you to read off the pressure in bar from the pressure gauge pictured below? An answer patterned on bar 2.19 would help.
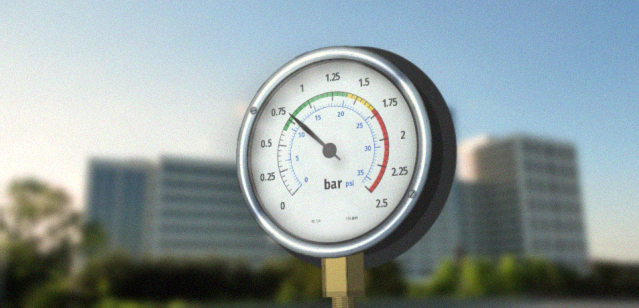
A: bar 0.8
